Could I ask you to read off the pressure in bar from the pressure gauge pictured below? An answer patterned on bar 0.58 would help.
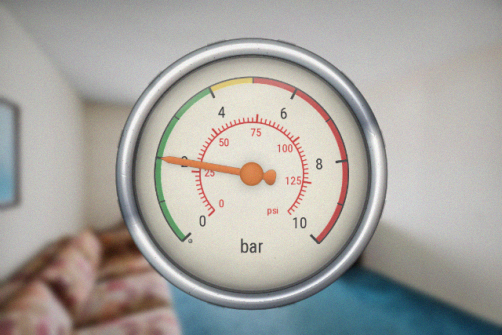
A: bar 2
